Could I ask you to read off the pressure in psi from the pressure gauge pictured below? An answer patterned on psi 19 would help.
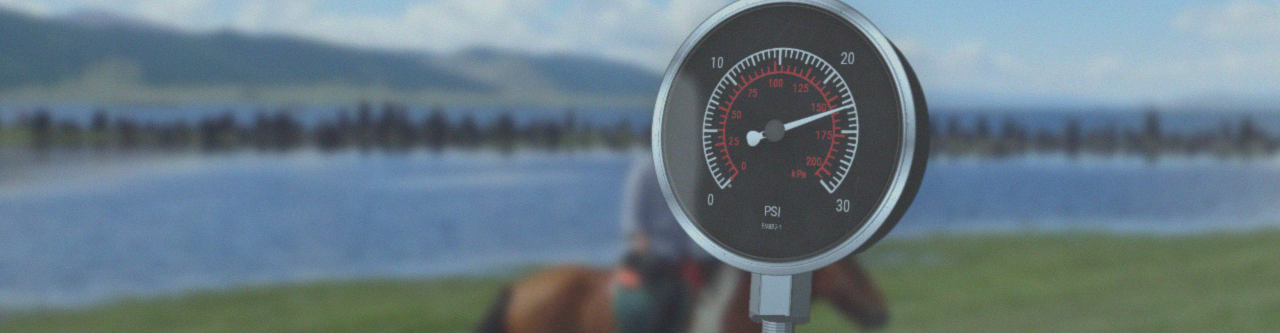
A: psi 23
